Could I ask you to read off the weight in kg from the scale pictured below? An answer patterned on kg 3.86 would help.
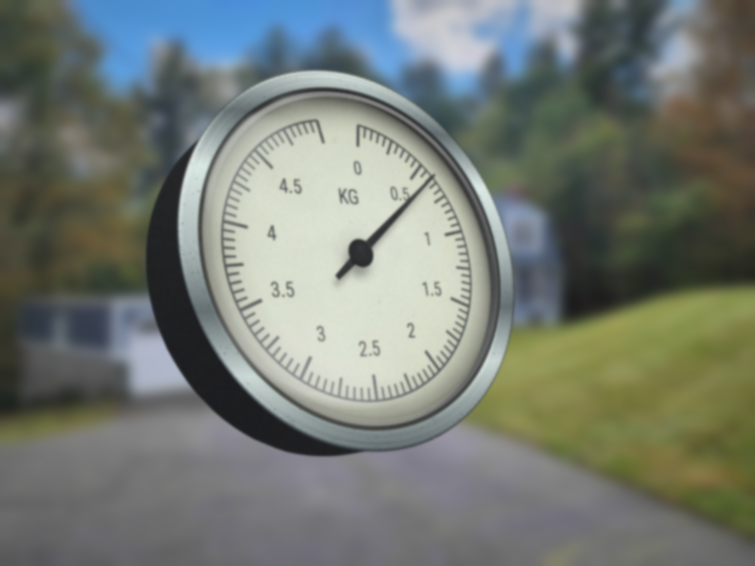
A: kg 0.6
